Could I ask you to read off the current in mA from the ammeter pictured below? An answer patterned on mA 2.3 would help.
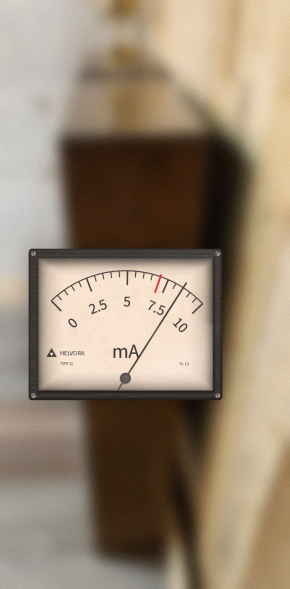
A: mA 8.5
